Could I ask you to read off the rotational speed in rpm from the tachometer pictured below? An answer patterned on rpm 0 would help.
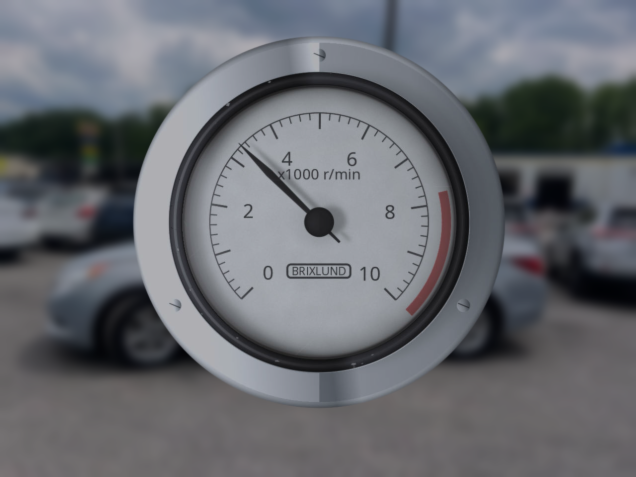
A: rpm 3300
